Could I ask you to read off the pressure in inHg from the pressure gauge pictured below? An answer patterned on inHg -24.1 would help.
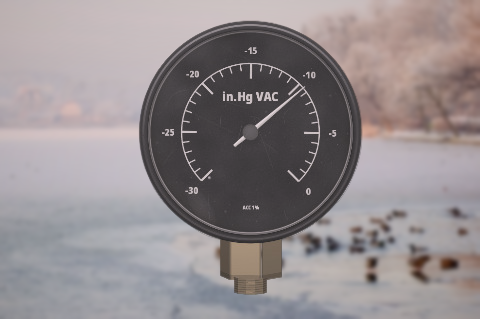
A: inHg -9.5
